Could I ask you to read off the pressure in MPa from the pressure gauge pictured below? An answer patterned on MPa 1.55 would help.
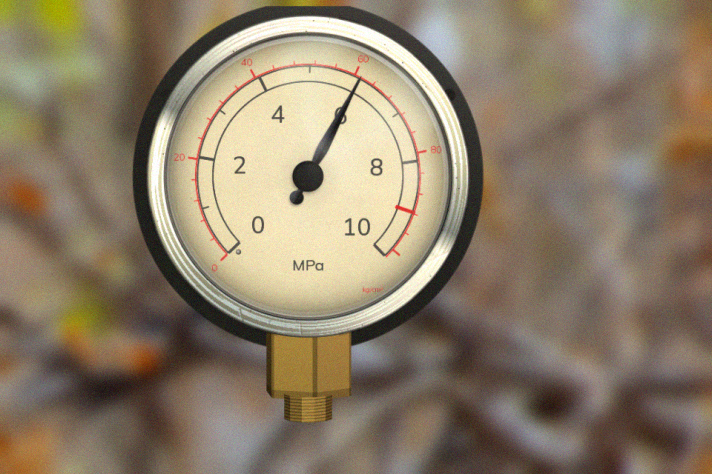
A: MPa 6
